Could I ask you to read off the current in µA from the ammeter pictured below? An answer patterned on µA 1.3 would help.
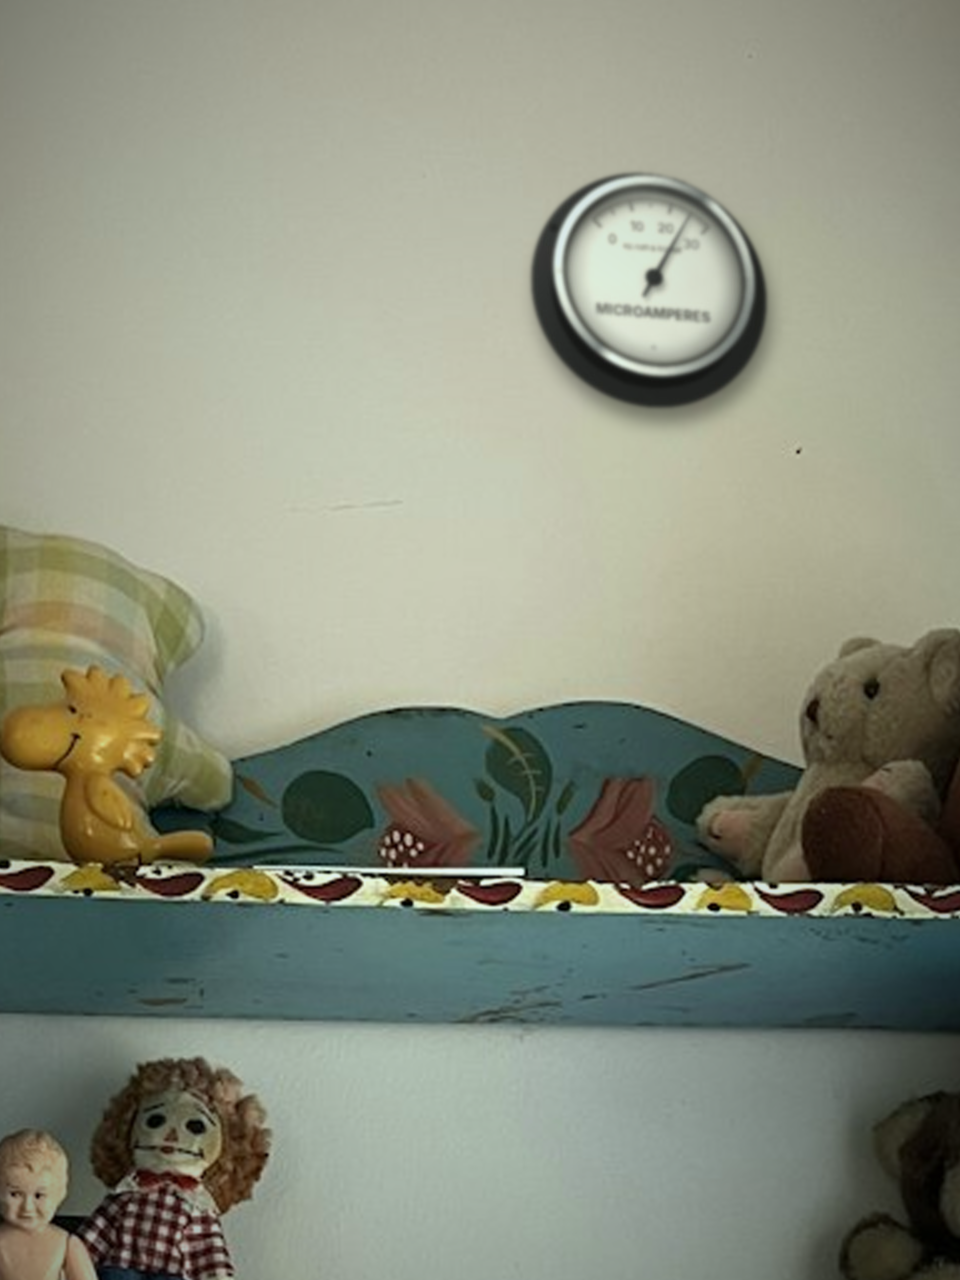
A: µA 25
